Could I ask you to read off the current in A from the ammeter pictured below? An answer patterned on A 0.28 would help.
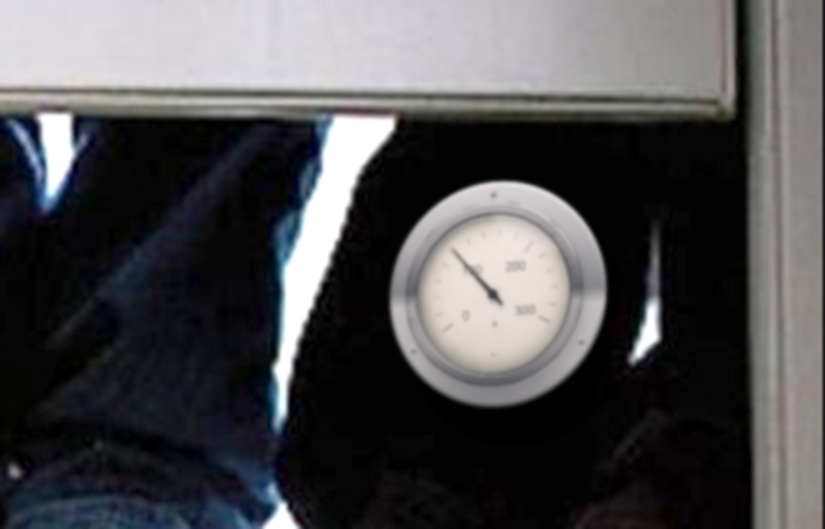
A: A 100
